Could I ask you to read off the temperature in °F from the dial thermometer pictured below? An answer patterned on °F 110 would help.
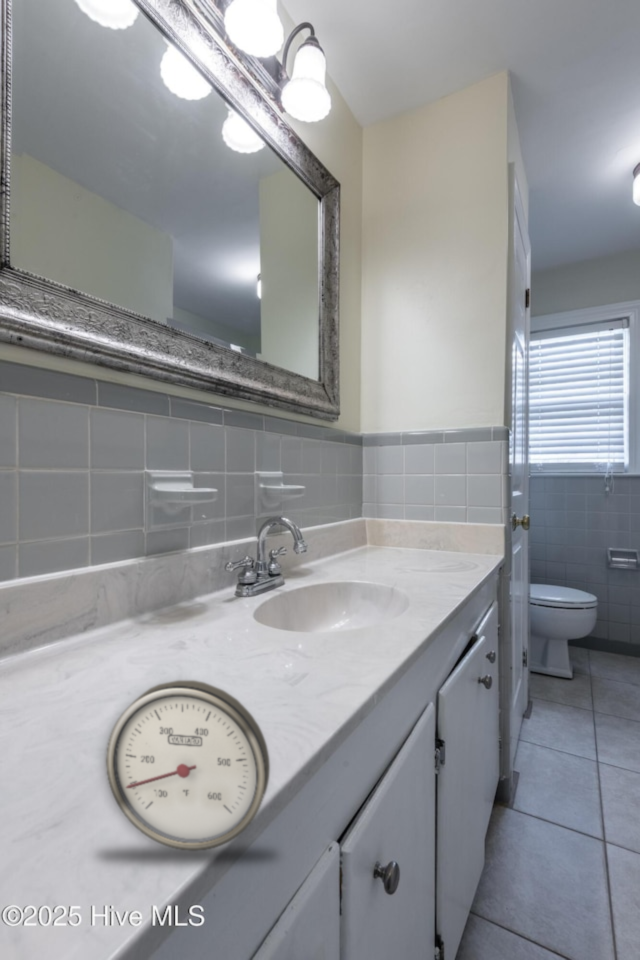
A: °F 150
